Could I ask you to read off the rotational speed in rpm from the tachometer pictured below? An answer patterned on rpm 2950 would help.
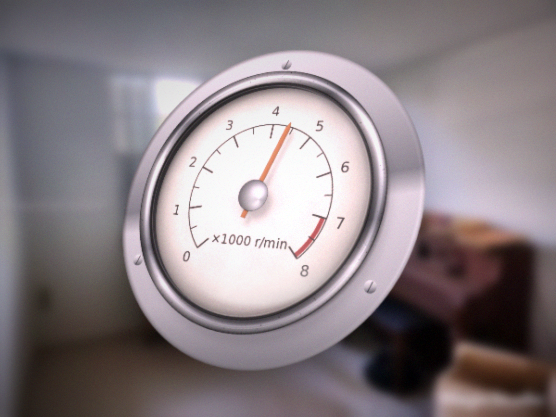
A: rpm 4500
